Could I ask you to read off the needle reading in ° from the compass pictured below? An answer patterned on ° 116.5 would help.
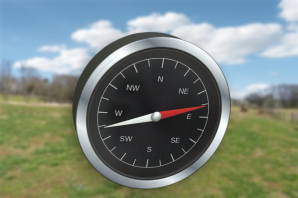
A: ° 75
